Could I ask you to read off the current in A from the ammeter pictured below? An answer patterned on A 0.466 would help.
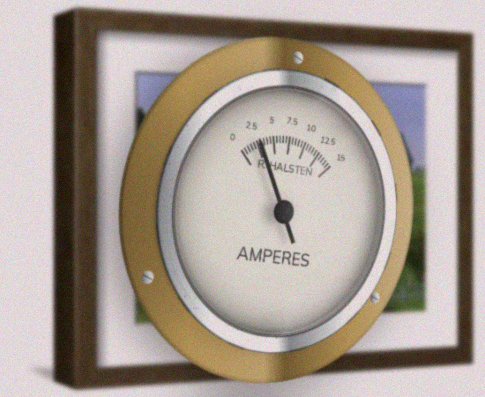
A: A 2.5
